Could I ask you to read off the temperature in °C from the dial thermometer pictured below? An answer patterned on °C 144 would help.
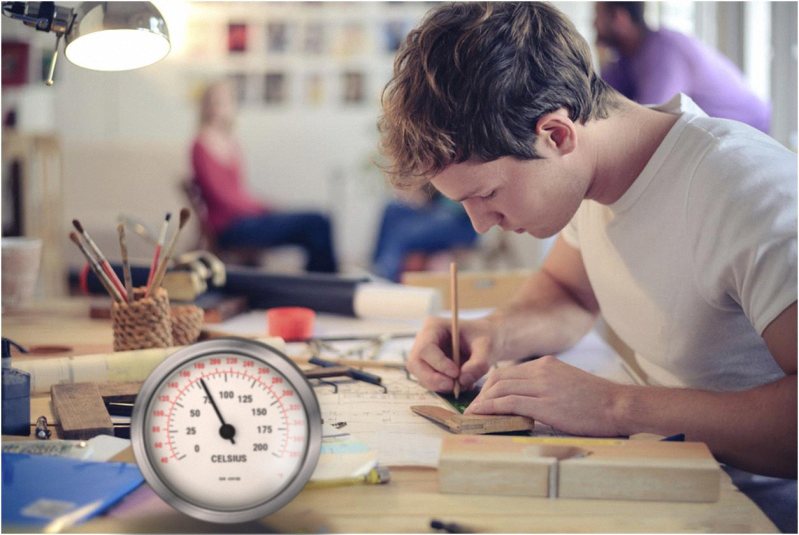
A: °C 80
